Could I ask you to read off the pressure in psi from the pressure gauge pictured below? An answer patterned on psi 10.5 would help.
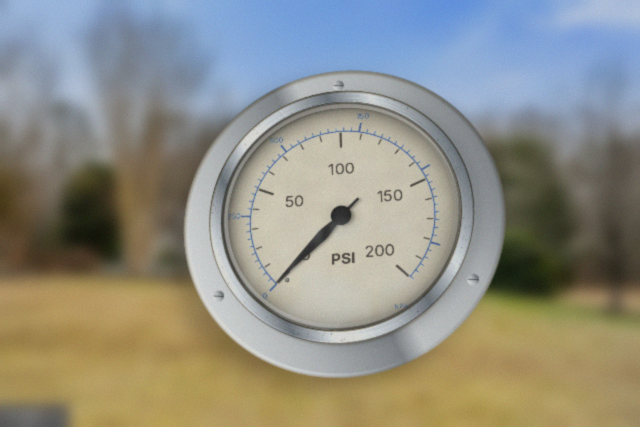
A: psi 0
